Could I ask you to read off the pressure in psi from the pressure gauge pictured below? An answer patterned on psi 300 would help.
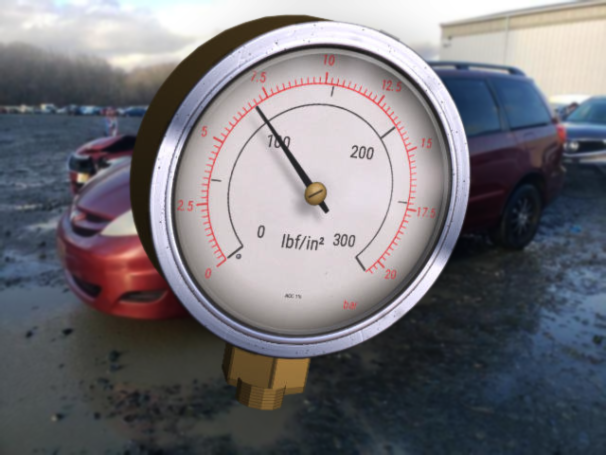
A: psi 100
